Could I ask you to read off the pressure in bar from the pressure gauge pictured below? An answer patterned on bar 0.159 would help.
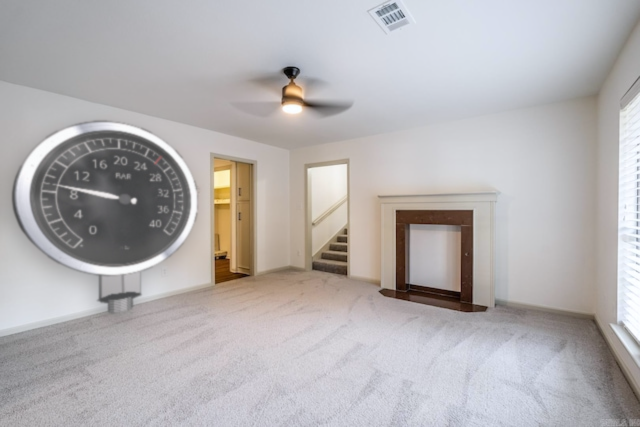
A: bar 9
